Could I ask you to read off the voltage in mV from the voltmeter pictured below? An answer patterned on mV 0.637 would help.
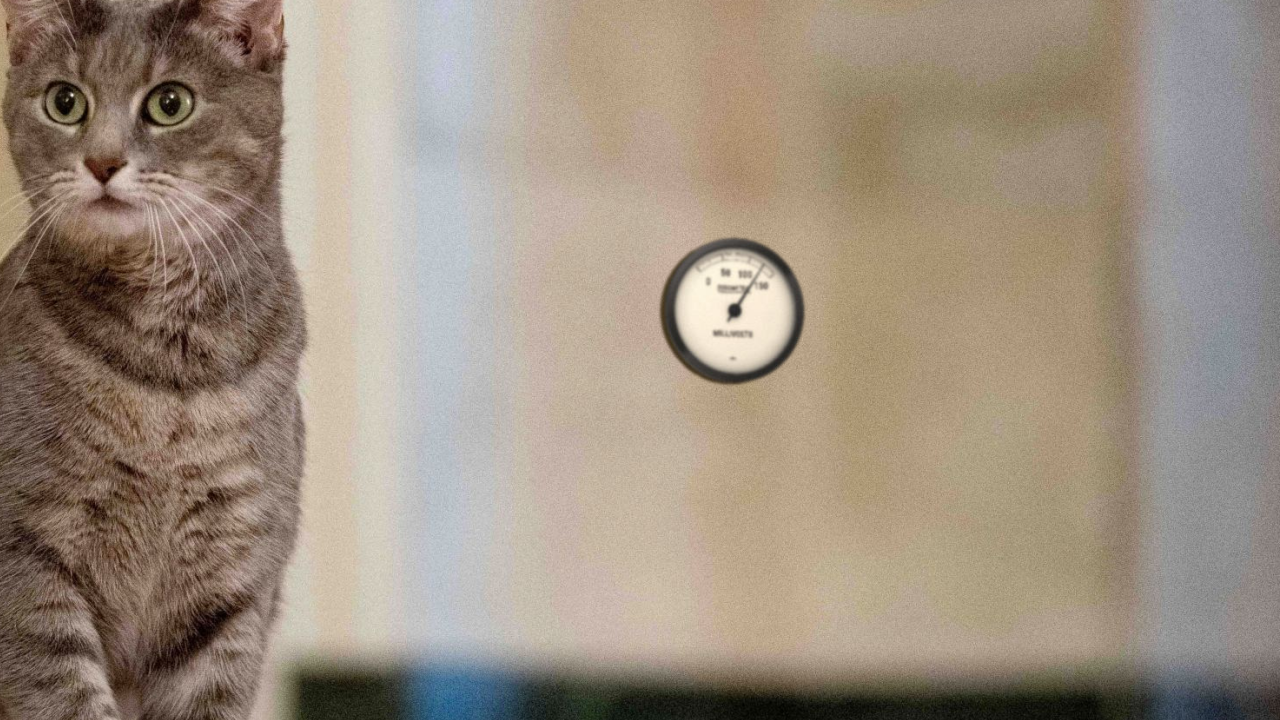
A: mV 125
